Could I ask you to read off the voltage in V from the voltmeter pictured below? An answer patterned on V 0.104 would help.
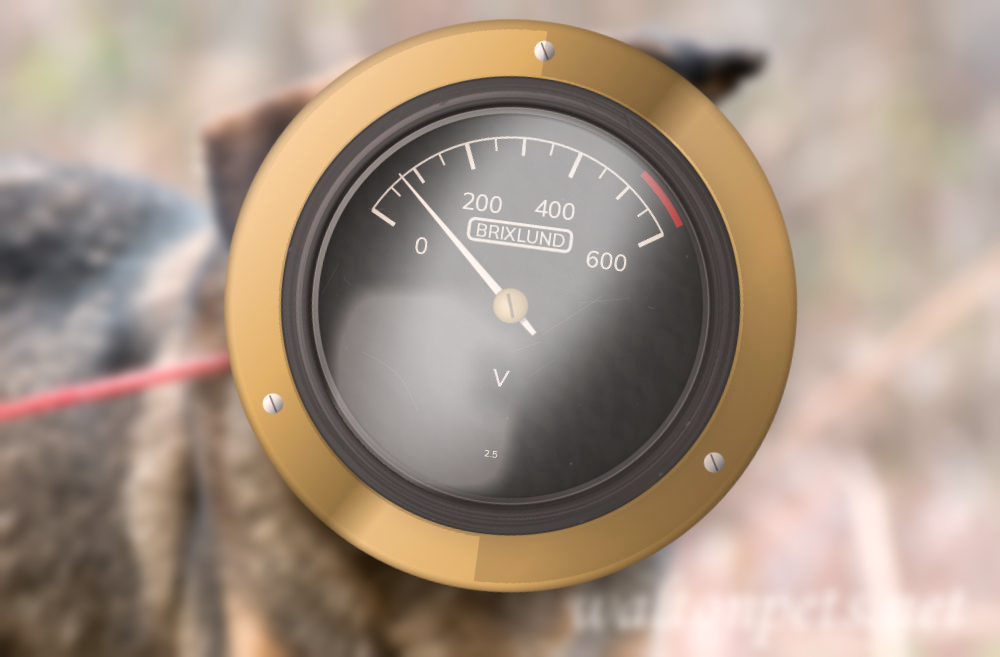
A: V 75
